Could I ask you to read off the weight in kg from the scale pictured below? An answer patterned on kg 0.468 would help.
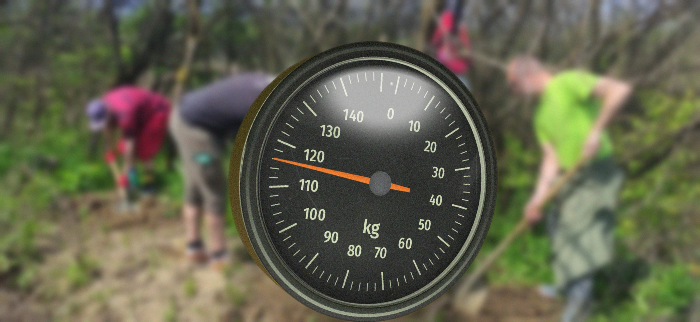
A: kg 116
